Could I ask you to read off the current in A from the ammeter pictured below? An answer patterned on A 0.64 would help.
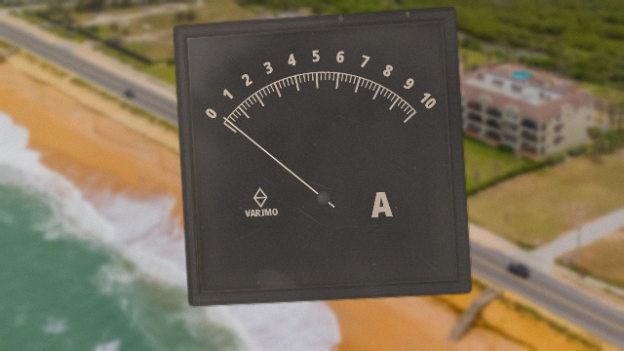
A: A 0.2
